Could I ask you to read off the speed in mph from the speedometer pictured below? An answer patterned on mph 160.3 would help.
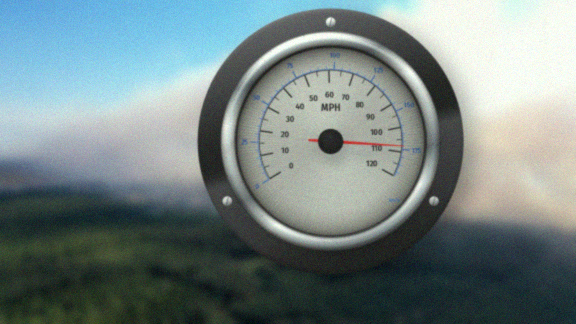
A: mph 107.5
